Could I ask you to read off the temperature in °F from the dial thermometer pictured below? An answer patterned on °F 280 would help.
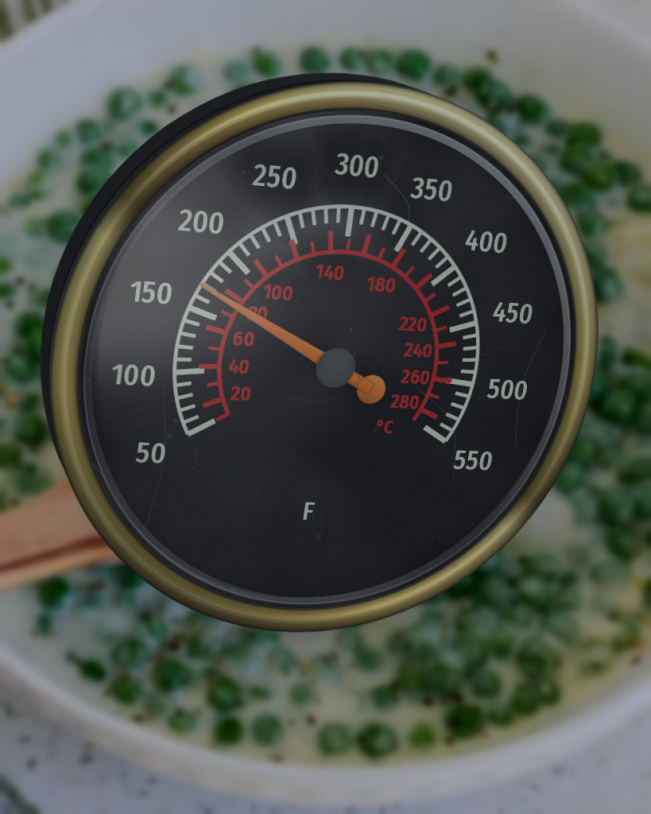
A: °F 170
